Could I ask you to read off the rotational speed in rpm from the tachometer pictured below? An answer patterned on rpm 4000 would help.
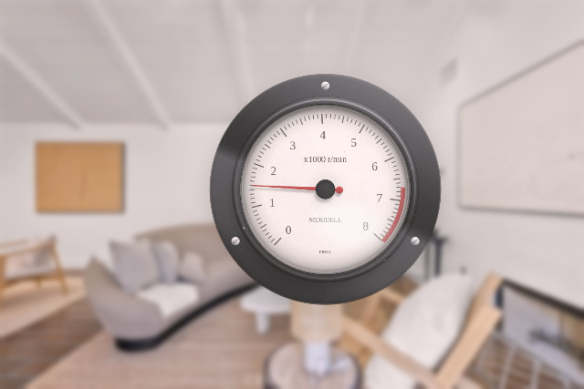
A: rpm 1500
